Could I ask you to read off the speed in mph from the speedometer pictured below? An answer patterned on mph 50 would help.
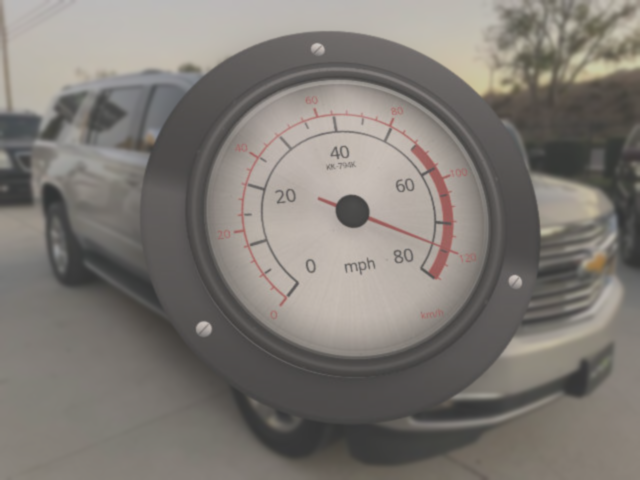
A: mph 75
